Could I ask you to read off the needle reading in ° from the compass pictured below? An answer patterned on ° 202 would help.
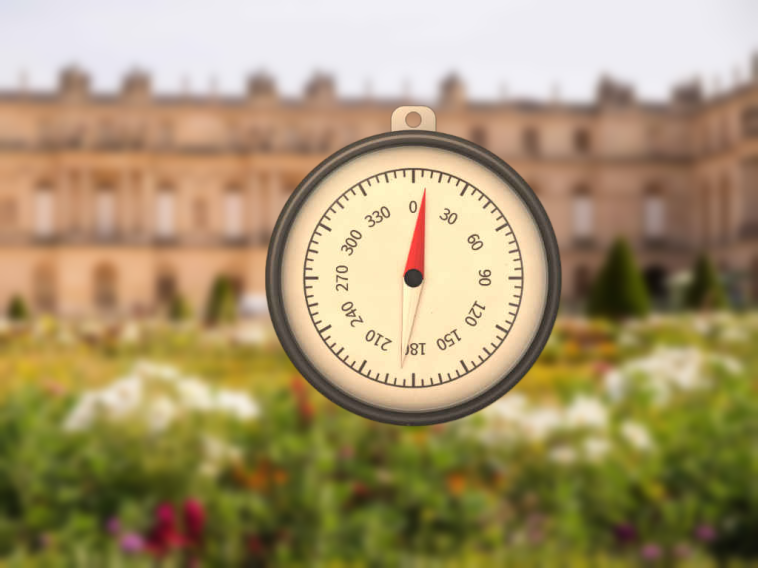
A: ° 7.5
